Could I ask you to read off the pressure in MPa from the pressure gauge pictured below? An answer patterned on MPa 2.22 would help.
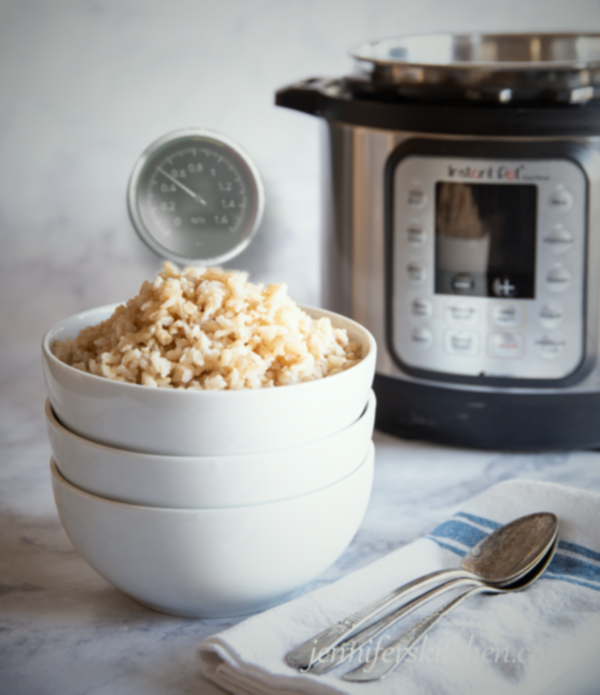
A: MPa 0.5
